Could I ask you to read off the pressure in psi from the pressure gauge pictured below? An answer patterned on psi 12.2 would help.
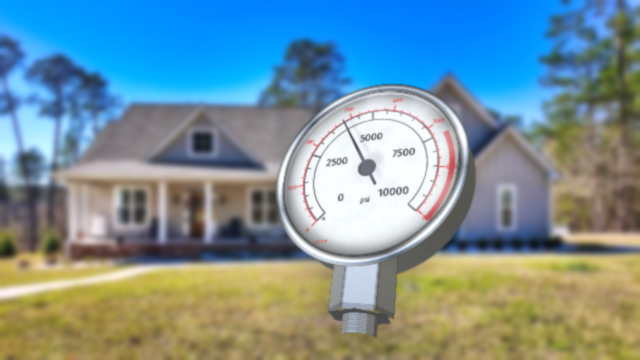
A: psi 4000
